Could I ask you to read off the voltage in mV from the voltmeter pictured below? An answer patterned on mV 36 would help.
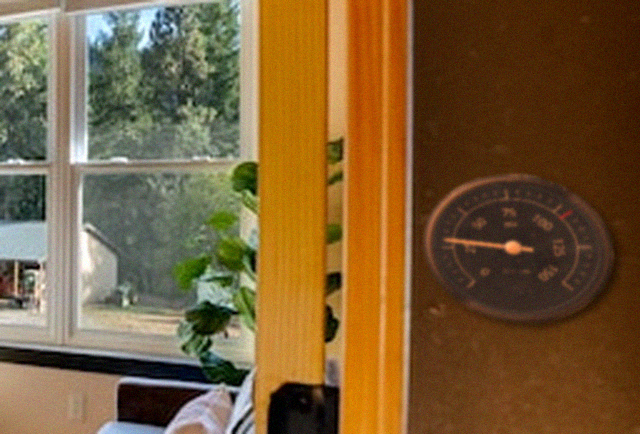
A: mV 30
